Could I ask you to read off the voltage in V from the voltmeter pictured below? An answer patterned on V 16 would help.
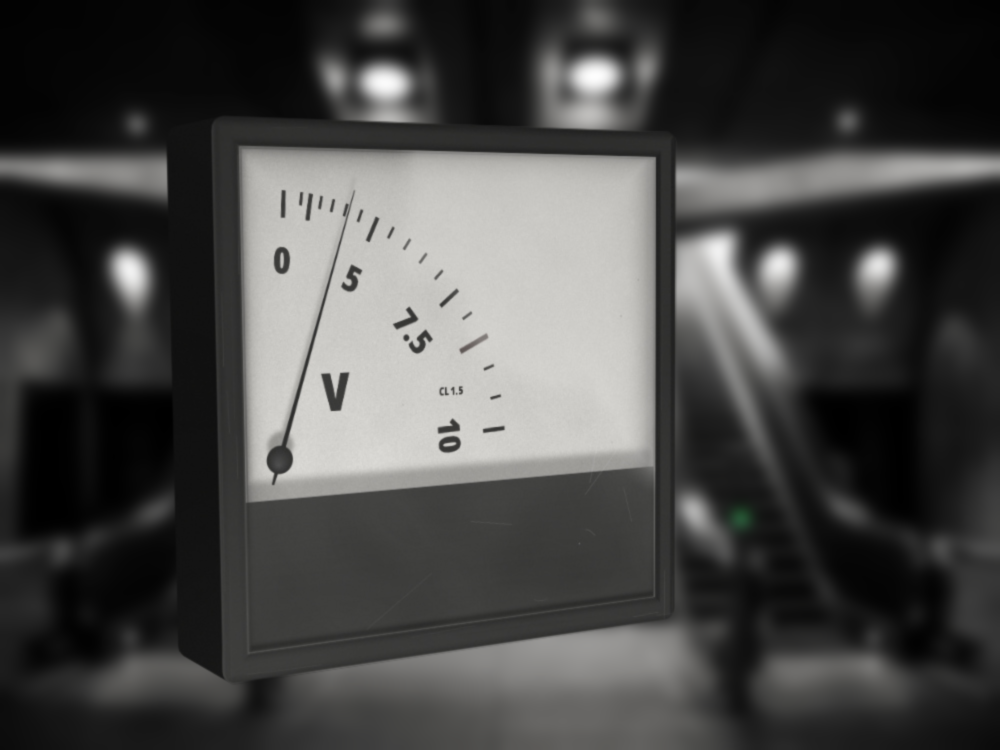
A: V 4
